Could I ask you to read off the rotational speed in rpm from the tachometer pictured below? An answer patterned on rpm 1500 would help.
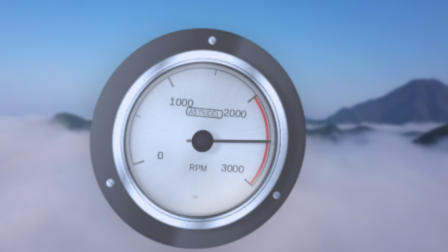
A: rpm 2500
